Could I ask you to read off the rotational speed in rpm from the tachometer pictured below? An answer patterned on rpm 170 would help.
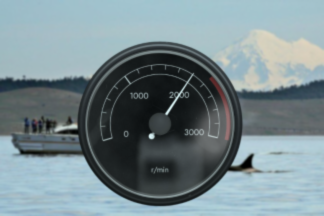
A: rpm 2000
